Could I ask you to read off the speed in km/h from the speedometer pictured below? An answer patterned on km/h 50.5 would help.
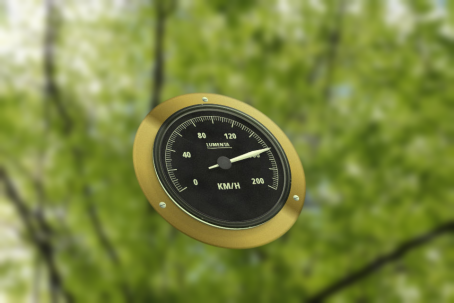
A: km/h 160
